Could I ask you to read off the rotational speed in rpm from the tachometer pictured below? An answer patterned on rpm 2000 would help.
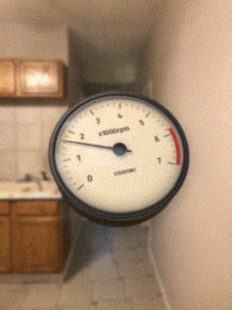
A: rpm 1600
